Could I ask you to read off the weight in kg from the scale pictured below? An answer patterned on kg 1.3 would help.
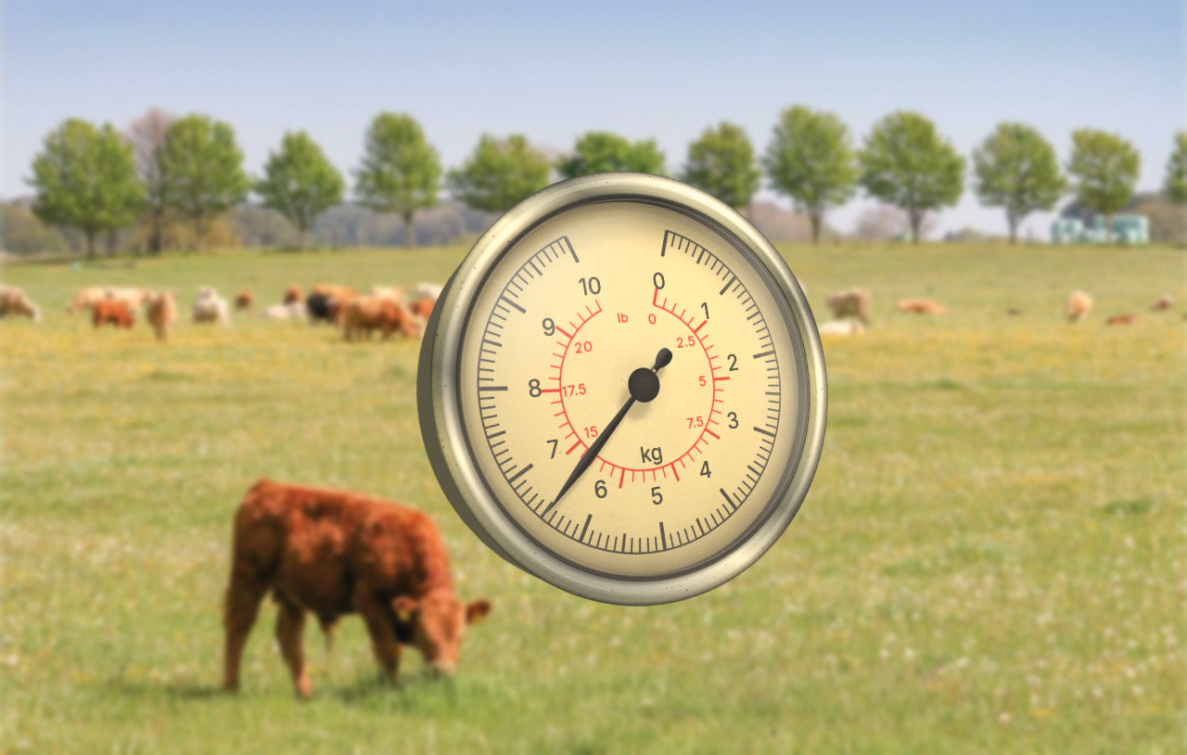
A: kg 6.5
